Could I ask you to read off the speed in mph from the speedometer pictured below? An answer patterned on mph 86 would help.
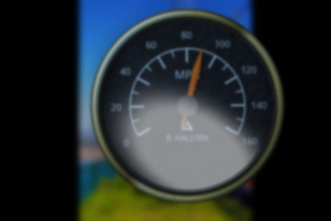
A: mph 90
